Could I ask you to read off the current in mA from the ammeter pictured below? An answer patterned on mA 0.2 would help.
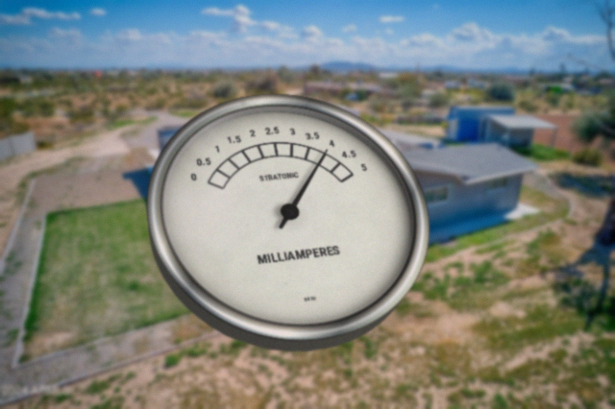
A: mA 4
